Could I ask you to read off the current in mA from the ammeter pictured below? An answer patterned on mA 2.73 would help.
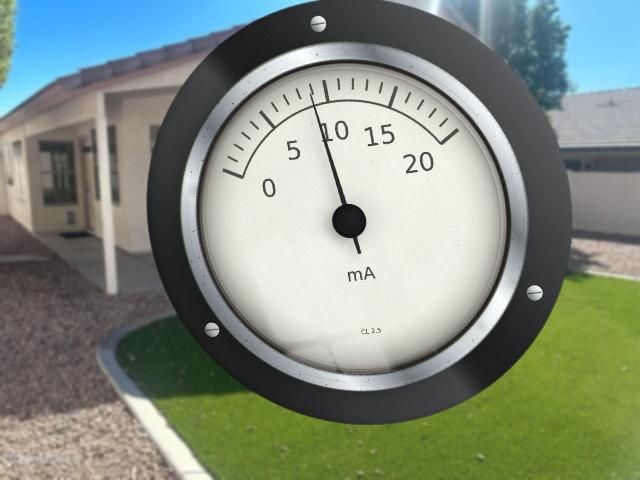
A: mA 9
